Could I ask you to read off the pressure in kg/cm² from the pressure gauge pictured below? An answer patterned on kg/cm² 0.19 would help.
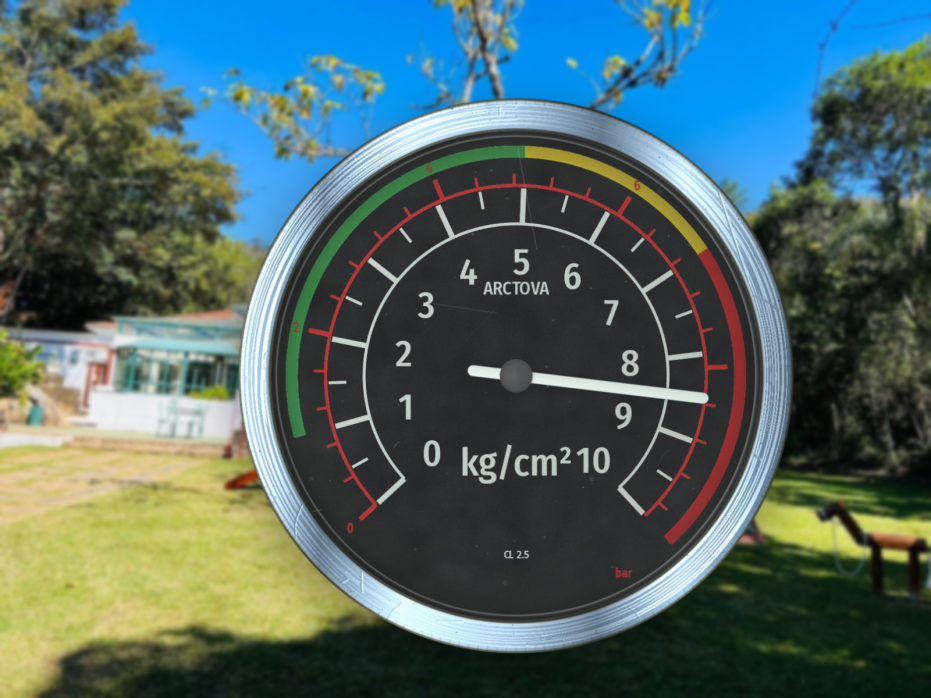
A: kg/cm² 8.5
